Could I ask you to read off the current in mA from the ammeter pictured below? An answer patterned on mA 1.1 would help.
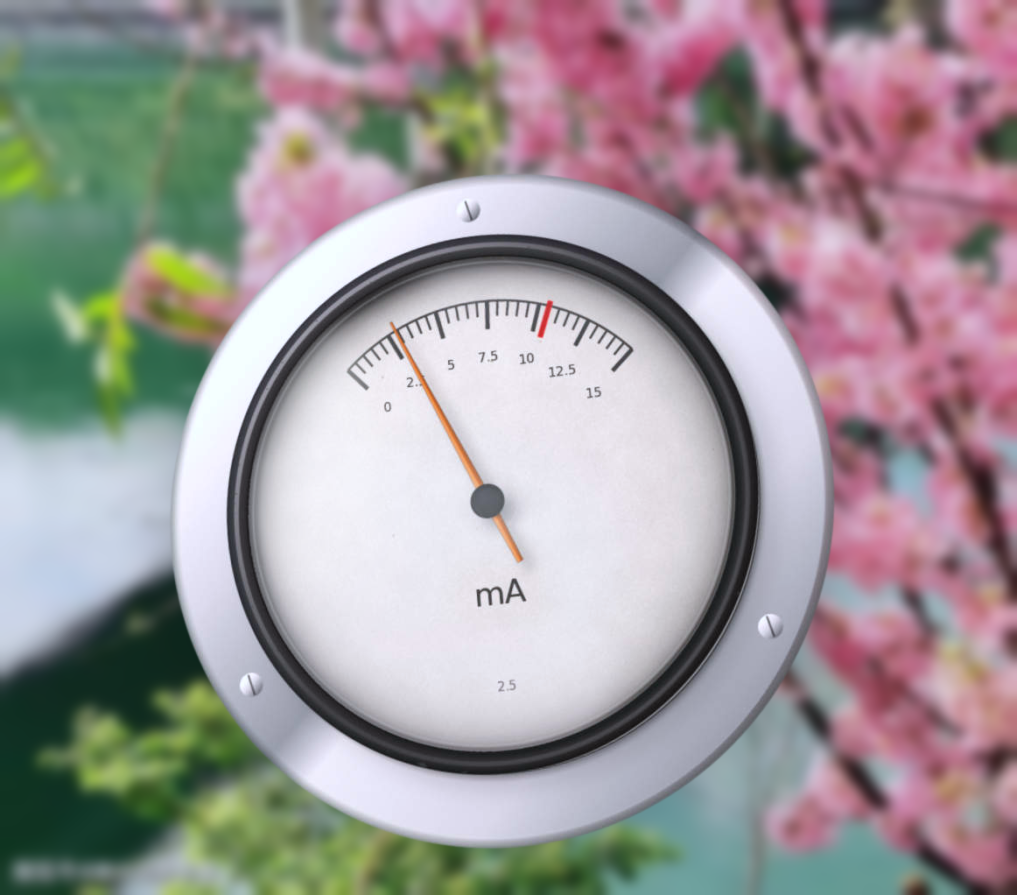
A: mA 3
